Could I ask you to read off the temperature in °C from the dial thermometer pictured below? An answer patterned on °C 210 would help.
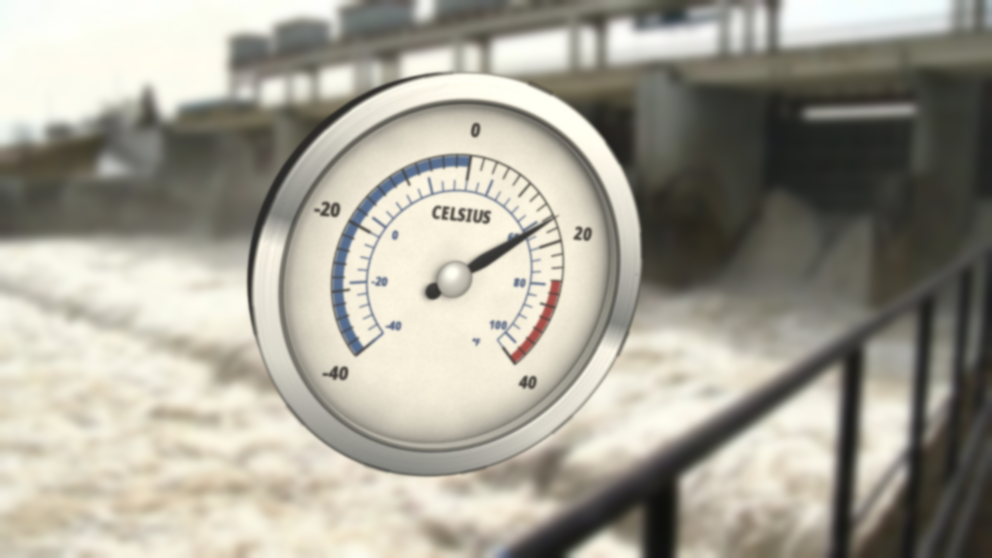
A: °C 16
